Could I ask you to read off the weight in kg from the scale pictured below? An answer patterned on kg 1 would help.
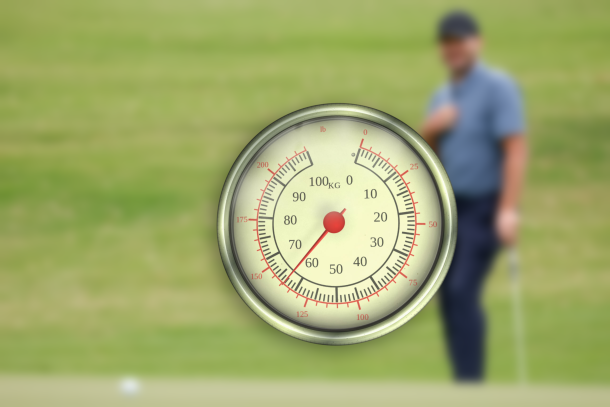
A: kg 63
